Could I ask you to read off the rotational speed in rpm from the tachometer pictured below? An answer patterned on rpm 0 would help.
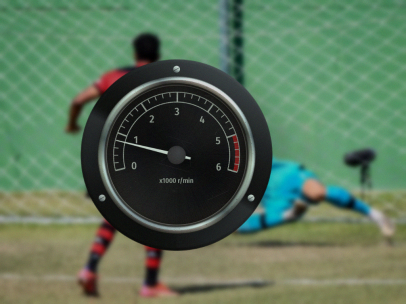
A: rpm 800
